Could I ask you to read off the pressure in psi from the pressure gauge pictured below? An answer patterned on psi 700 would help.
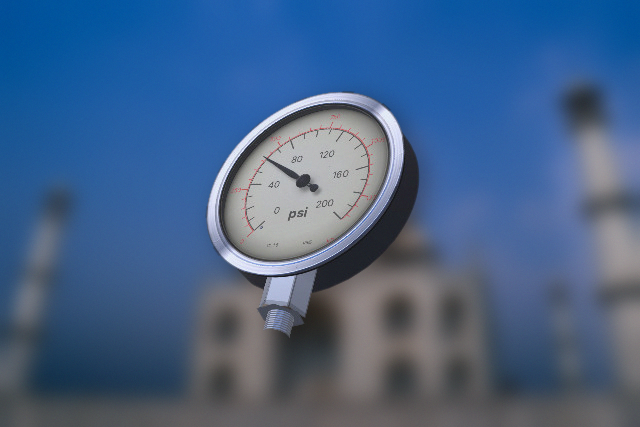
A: psi 60
